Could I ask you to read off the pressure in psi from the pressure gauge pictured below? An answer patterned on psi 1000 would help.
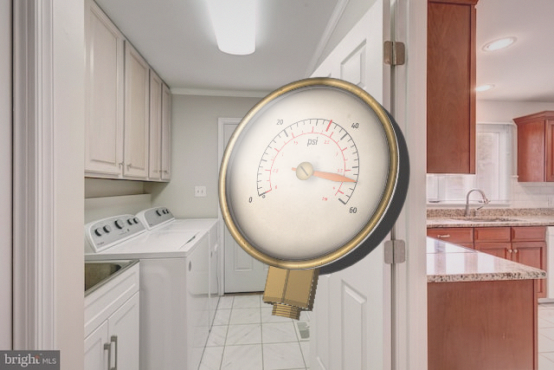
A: psi 54
